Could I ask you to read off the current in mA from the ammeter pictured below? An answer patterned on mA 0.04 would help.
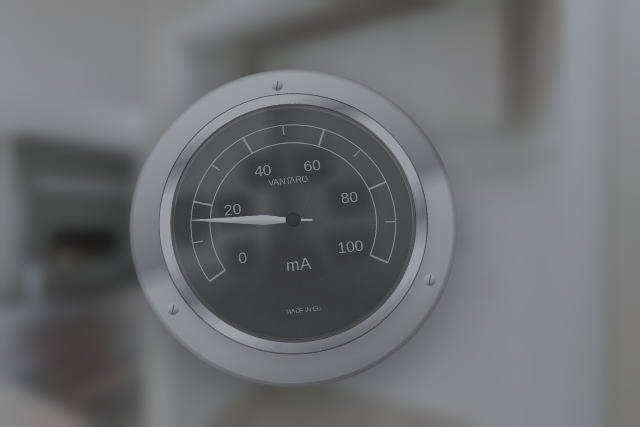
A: mA 15
